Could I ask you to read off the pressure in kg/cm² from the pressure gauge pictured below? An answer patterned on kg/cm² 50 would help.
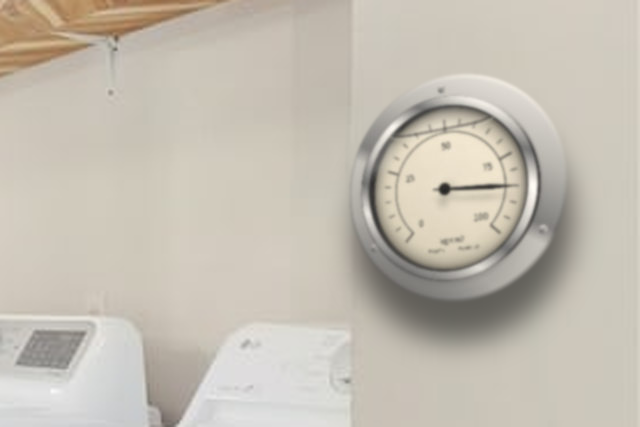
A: kg/cm² 85
